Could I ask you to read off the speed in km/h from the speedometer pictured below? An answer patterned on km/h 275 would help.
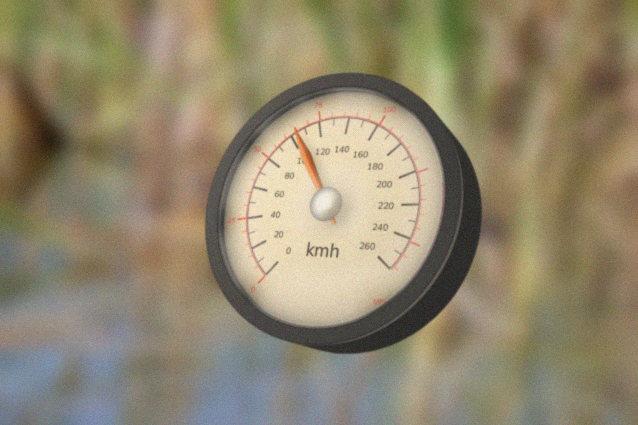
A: km/h 105
